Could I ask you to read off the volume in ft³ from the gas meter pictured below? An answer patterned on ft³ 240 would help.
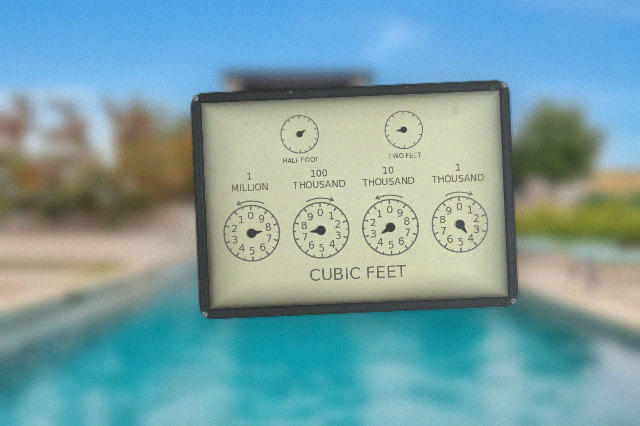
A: ft³ 773400
